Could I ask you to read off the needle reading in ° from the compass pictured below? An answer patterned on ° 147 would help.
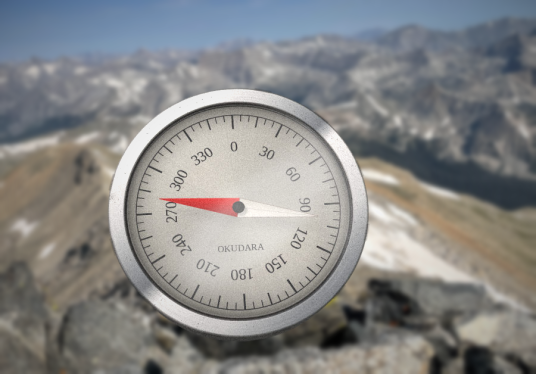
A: ° 280
